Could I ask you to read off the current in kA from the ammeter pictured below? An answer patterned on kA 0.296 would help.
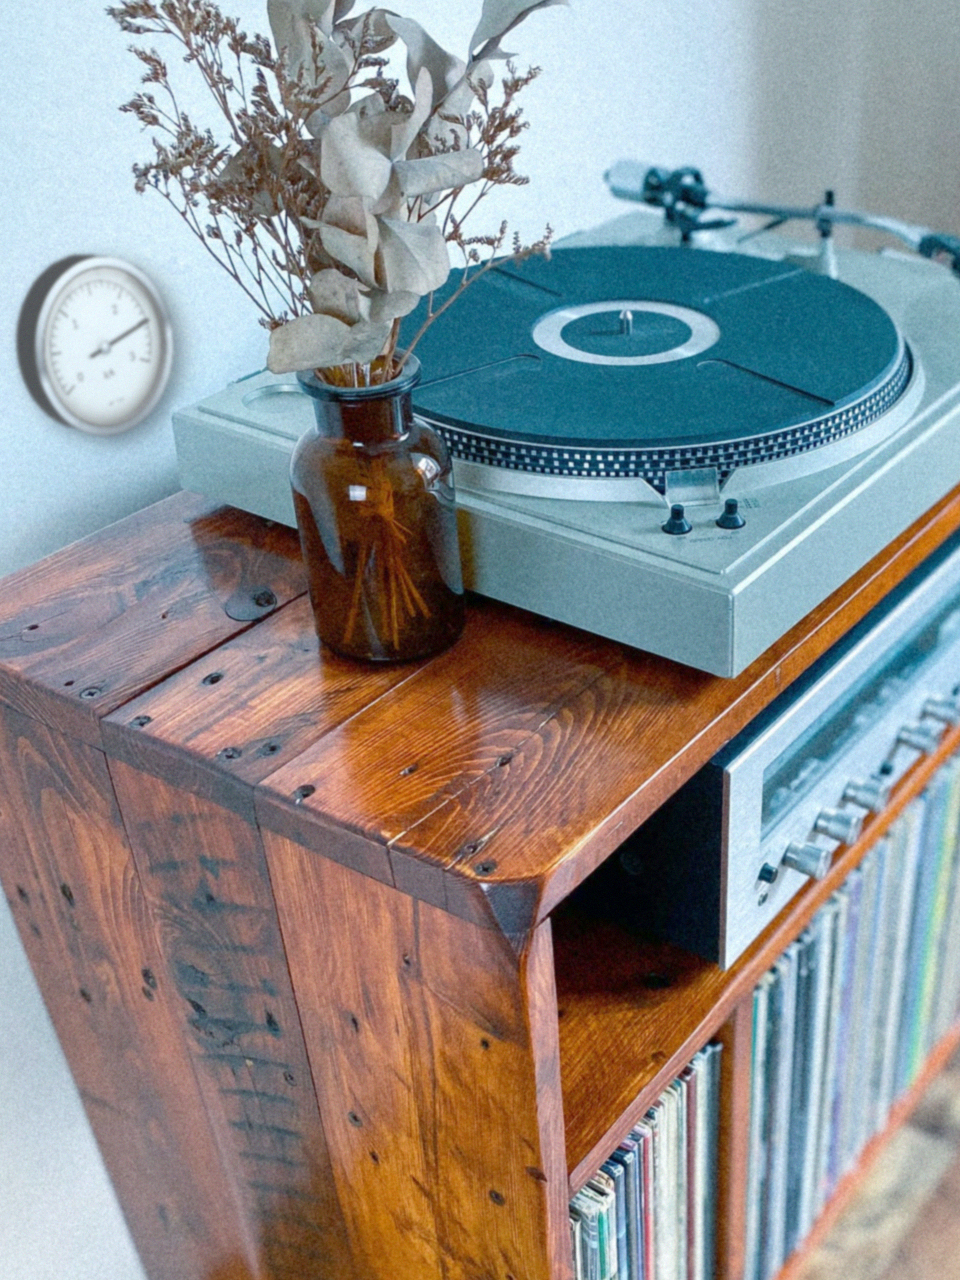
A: kA 2.5
